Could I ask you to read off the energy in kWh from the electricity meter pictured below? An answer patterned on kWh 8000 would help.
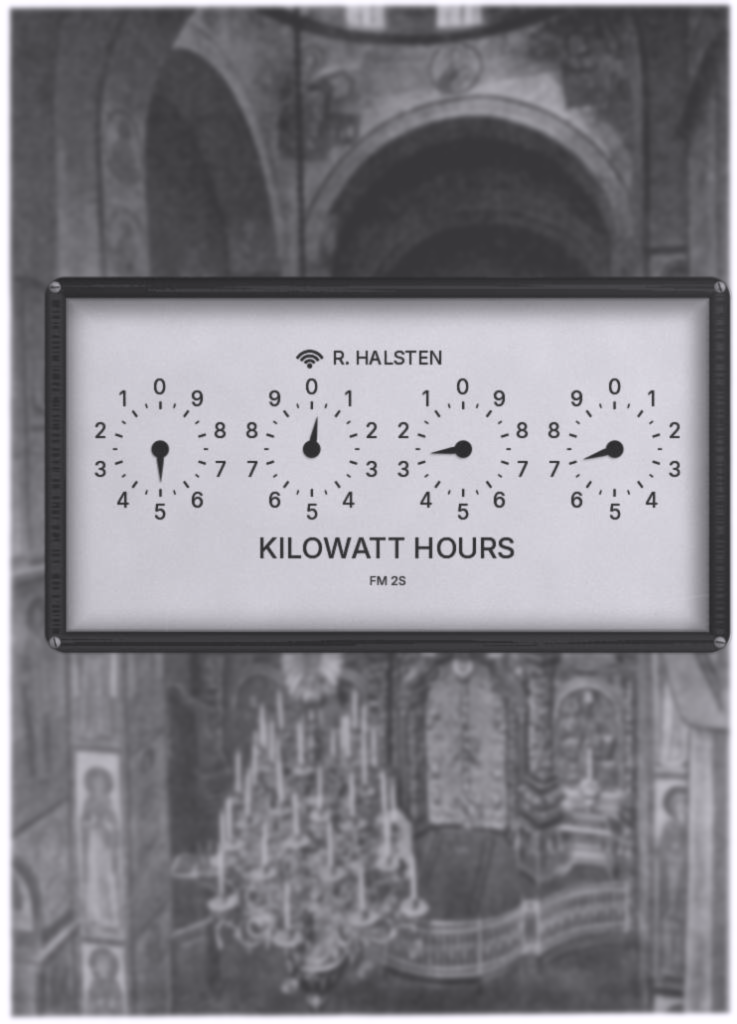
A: kWh 5027
